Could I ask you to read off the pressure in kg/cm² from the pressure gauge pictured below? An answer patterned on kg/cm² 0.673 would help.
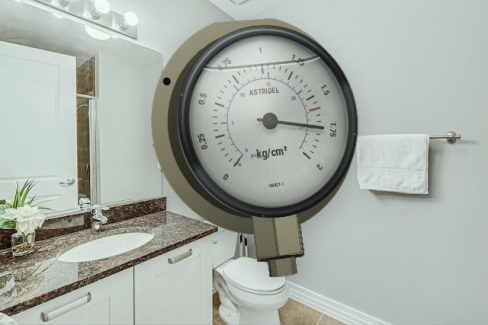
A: kg/cm² 1.75
